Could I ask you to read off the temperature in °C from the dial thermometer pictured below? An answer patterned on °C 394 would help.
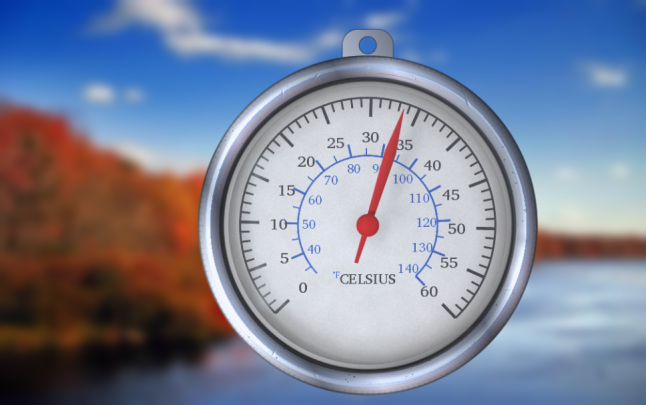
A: °C 33.5
